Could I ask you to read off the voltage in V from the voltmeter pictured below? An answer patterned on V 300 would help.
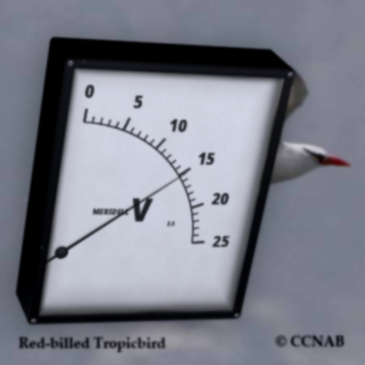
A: V 15
